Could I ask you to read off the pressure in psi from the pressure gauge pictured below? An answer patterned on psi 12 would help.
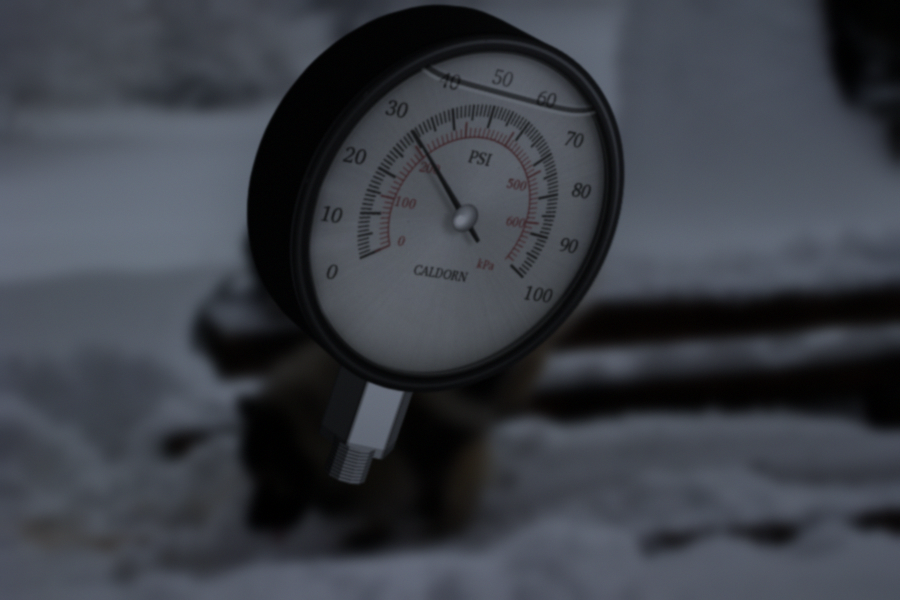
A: psi 30
